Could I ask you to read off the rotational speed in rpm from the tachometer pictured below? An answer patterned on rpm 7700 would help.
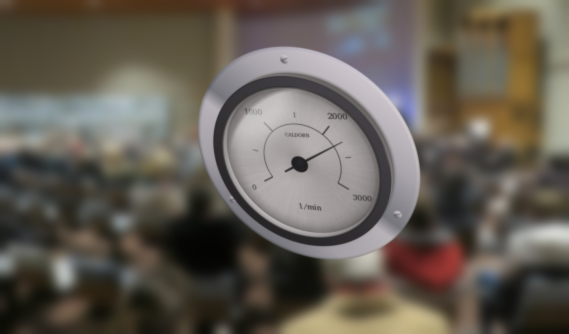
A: rpm 2250
